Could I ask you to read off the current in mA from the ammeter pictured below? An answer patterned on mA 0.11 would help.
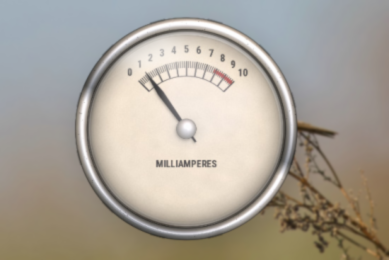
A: mA 1
